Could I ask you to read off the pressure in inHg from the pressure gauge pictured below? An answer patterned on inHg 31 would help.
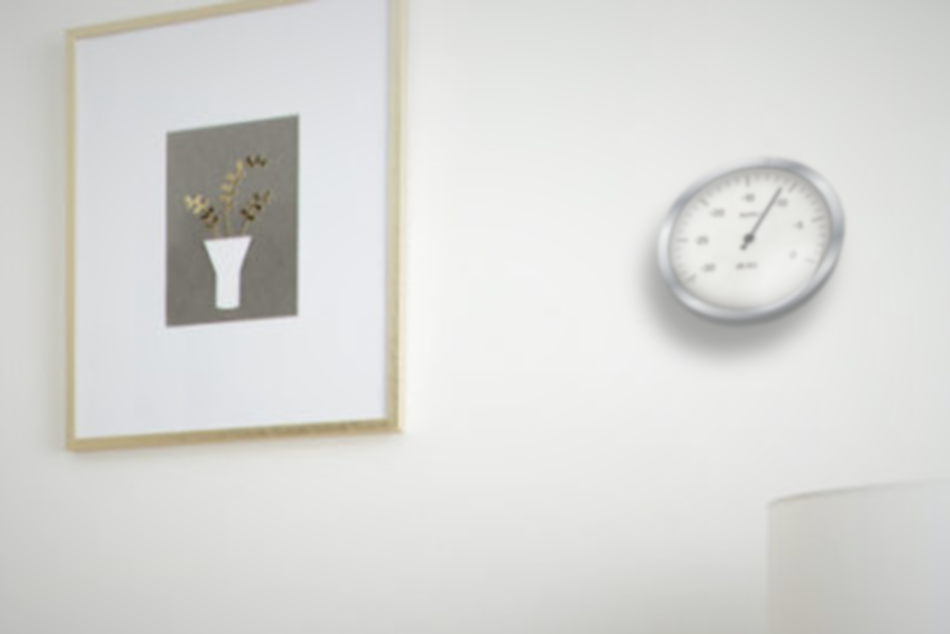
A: inHg -11
